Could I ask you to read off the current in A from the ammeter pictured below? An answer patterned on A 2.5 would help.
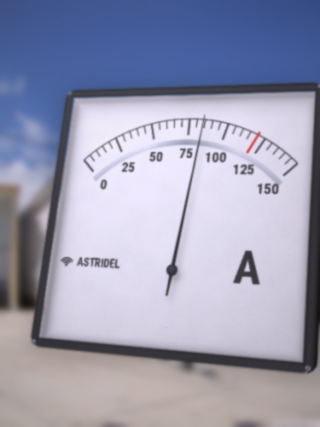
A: A 85
